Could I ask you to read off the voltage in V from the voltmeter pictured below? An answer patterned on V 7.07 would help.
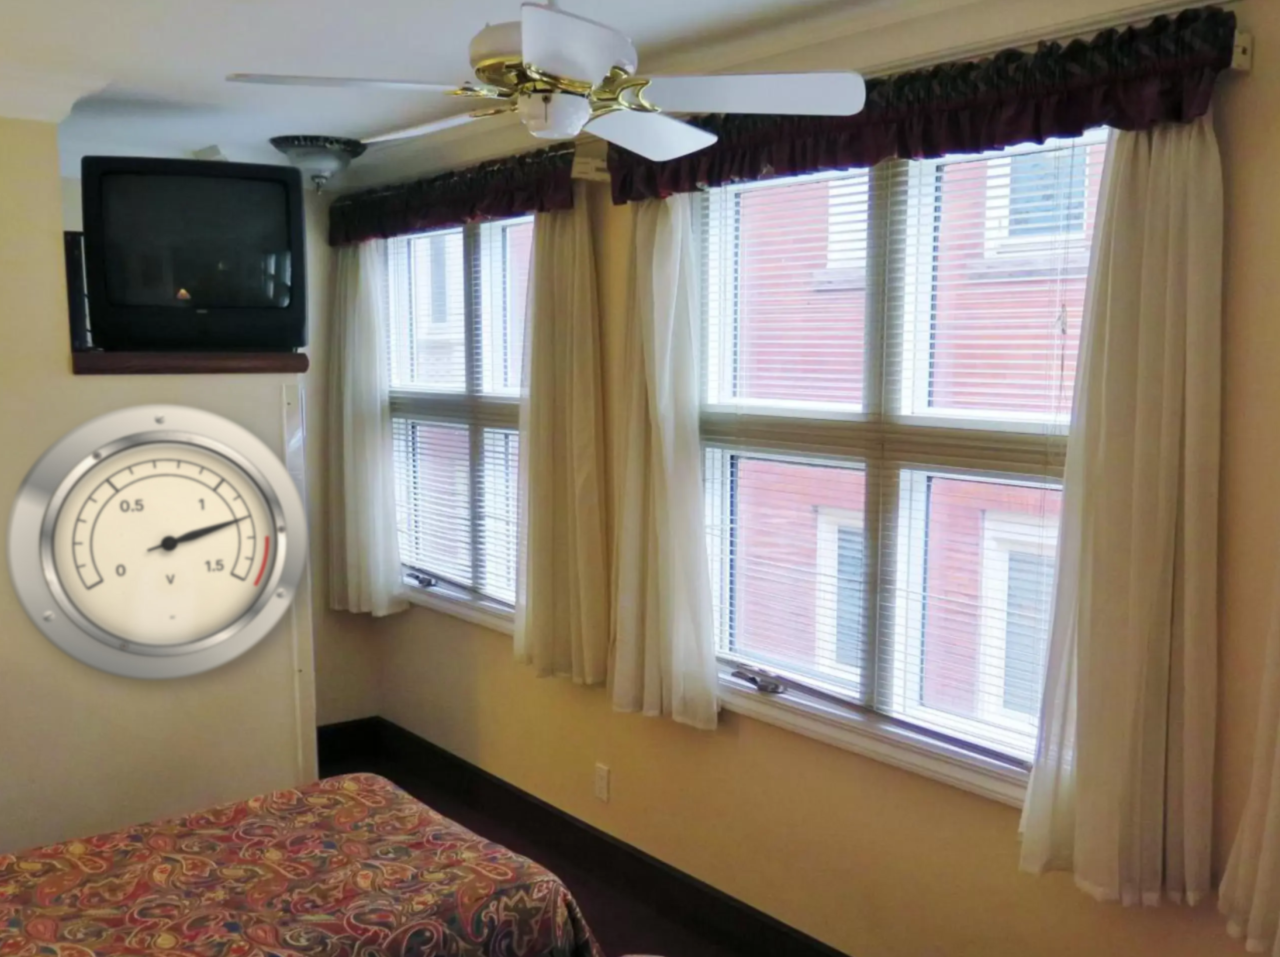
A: V 1.2
